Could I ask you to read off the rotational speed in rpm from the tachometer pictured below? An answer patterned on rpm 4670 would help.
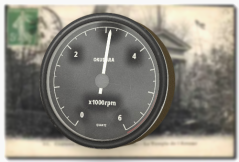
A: rpm 3125
